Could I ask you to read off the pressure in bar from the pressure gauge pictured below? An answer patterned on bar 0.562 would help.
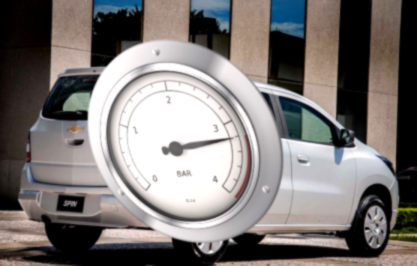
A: bar 3.2
